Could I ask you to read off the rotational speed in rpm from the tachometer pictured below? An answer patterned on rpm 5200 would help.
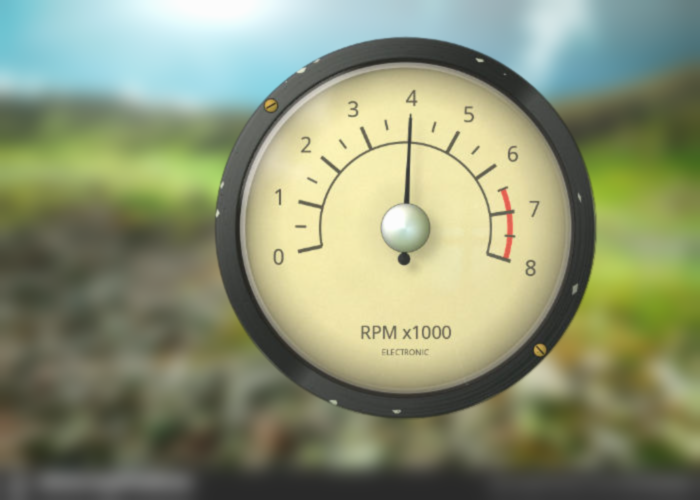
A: rpm 4000
